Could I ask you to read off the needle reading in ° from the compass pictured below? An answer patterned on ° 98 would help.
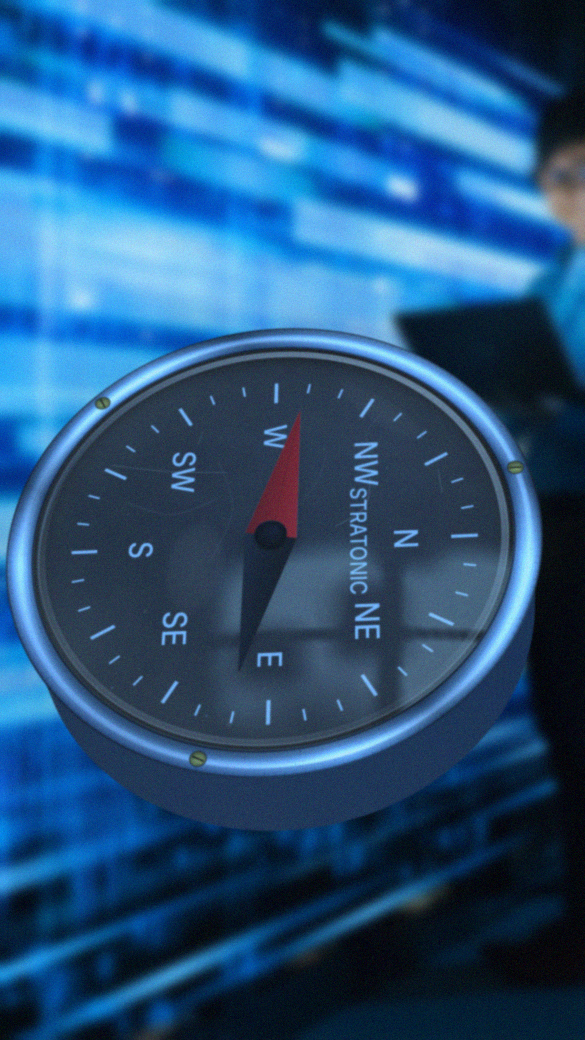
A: ° 280
